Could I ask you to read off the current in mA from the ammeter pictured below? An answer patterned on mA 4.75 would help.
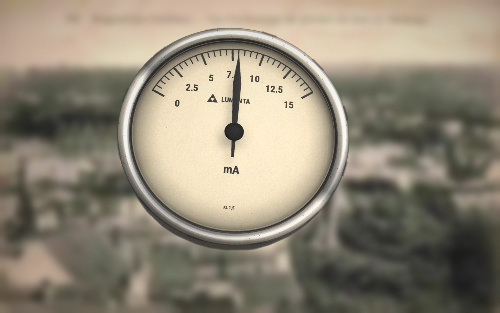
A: mA 8
